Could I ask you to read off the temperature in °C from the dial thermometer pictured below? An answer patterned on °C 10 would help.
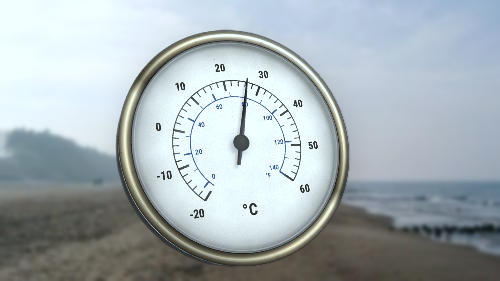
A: °C 26
